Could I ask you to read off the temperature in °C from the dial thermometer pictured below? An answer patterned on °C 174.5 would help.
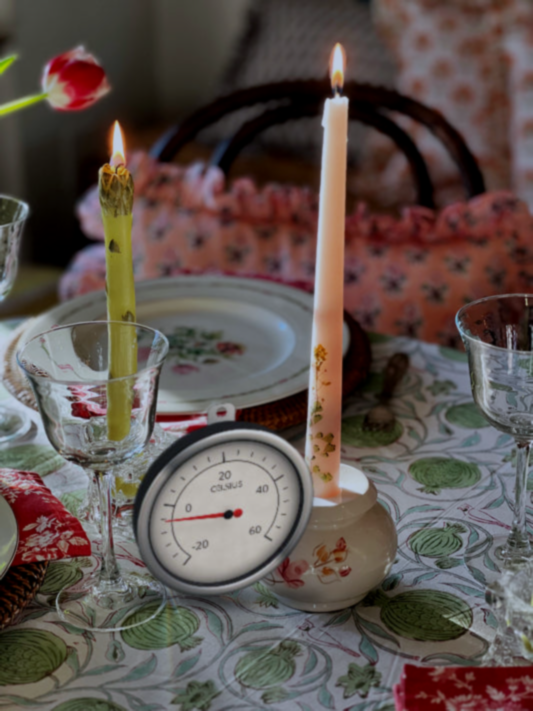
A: °C -4
